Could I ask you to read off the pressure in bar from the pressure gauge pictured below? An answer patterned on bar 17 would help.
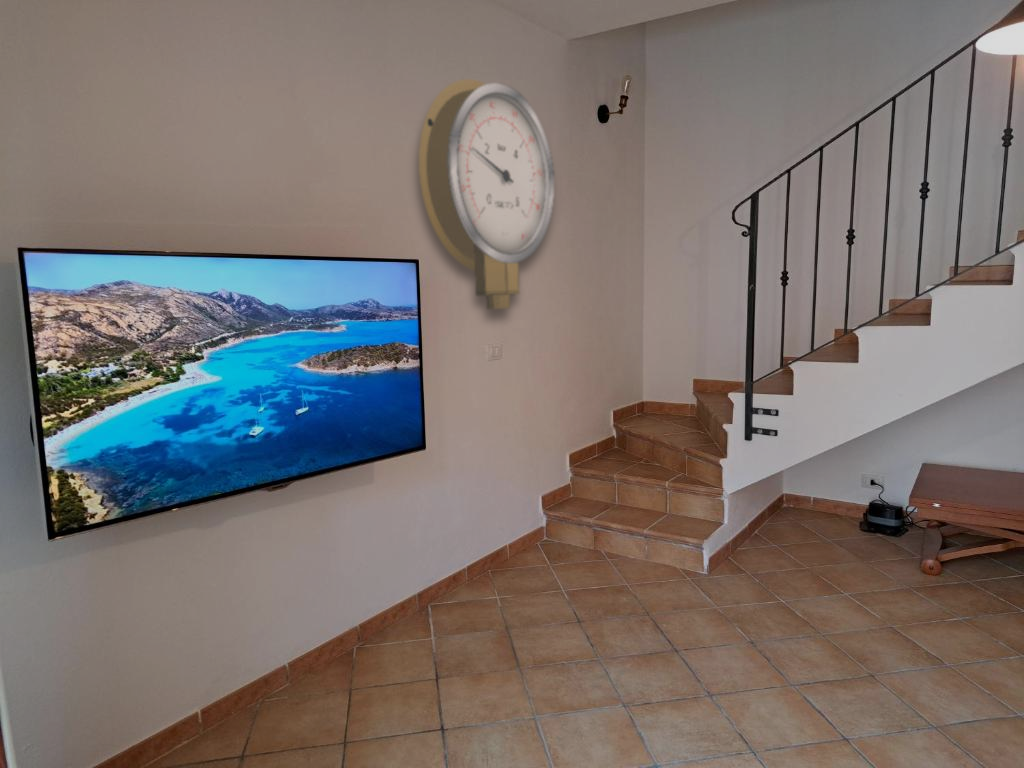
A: bar 1.5
